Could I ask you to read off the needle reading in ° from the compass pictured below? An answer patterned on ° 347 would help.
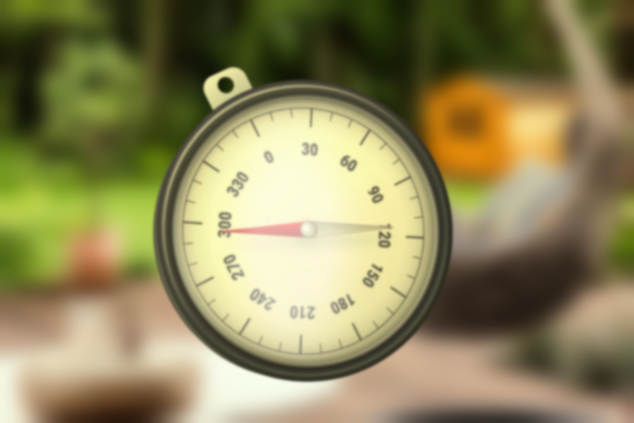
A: ° 295
